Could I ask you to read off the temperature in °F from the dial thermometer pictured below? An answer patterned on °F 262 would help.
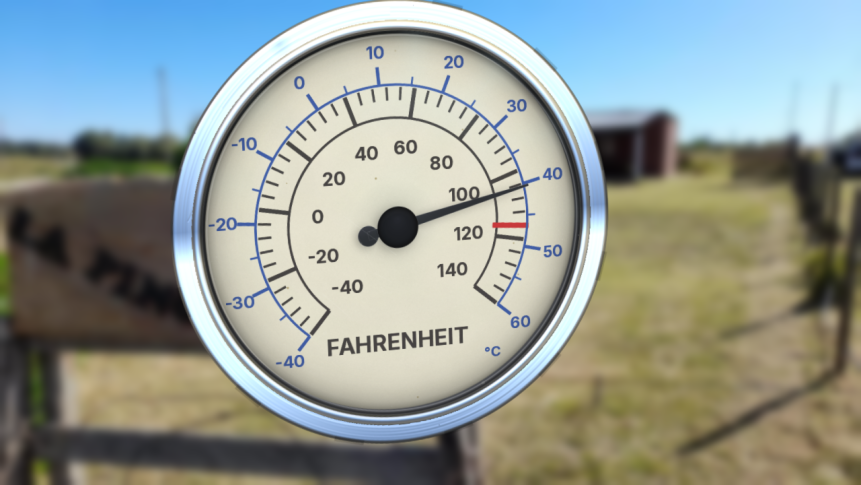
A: °F 104
